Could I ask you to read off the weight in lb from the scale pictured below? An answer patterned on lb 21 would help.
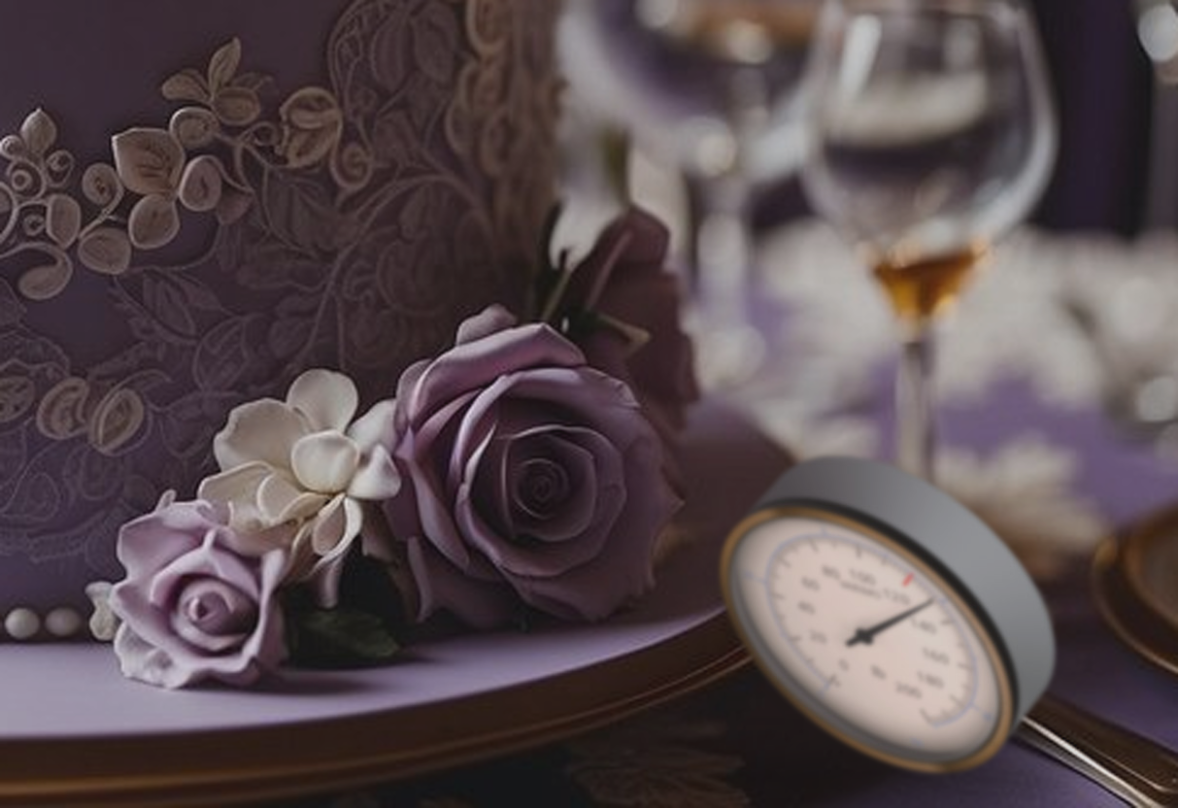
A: lb 130
